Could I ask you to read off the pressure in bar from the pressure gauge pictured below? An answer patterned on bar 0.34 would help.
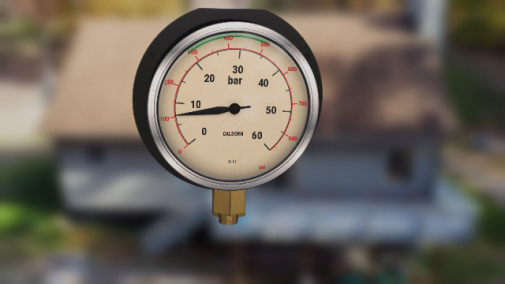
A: bar 7.5
